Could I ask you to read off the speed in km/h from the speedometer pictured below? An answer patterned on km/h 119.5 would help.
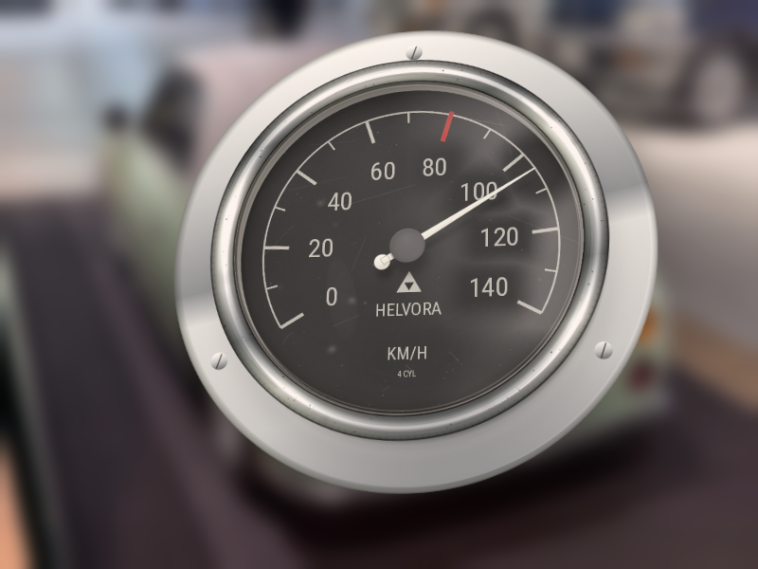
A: km/h 105
